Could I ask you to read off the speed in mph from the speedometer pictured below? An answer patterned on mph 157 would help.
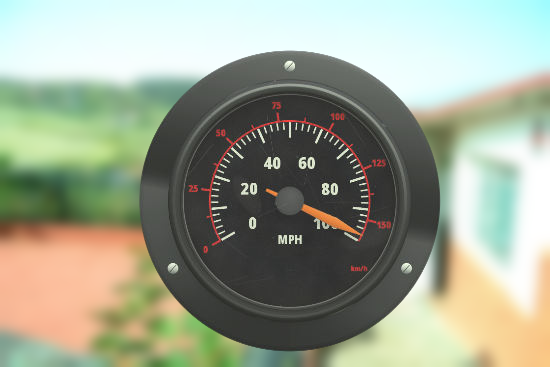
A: mph 98
